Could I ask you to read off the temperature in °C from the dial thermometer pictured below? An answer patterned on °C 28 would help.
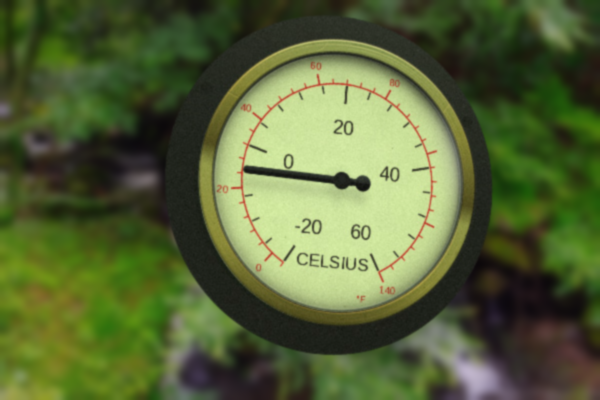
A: °C -4
